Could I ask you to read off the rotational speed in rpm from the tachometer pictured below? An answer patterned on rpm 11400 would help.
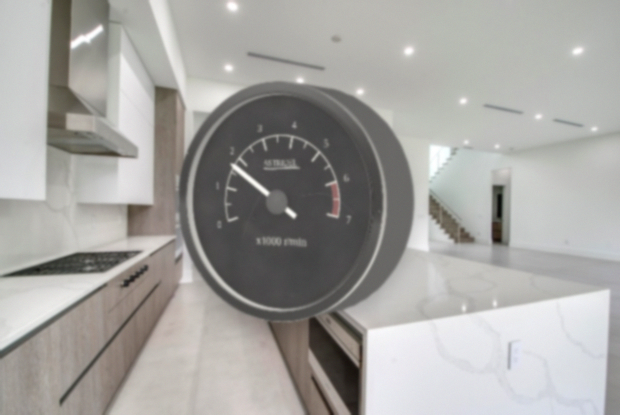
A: rpm 1750
